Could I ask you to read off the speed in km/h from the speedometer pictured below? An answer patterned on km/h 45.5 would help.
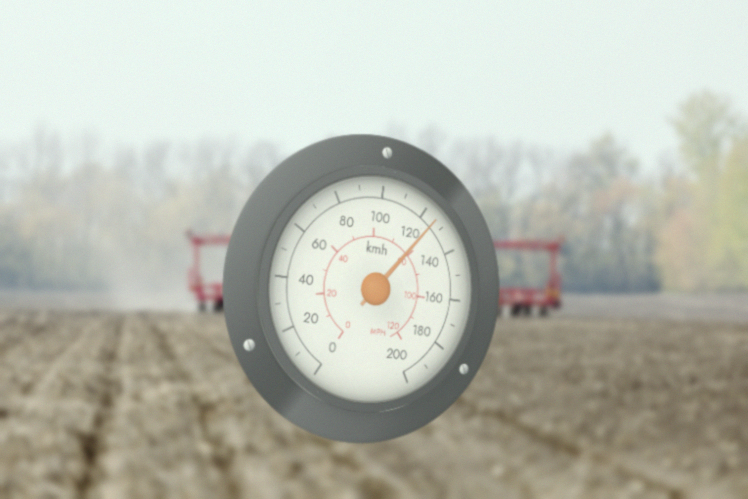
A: km/h 125
